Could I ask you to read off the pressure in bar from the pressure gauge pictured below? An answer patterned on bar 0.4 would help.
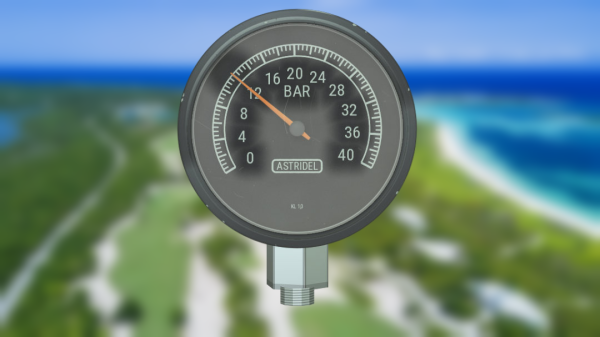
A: bar 12
